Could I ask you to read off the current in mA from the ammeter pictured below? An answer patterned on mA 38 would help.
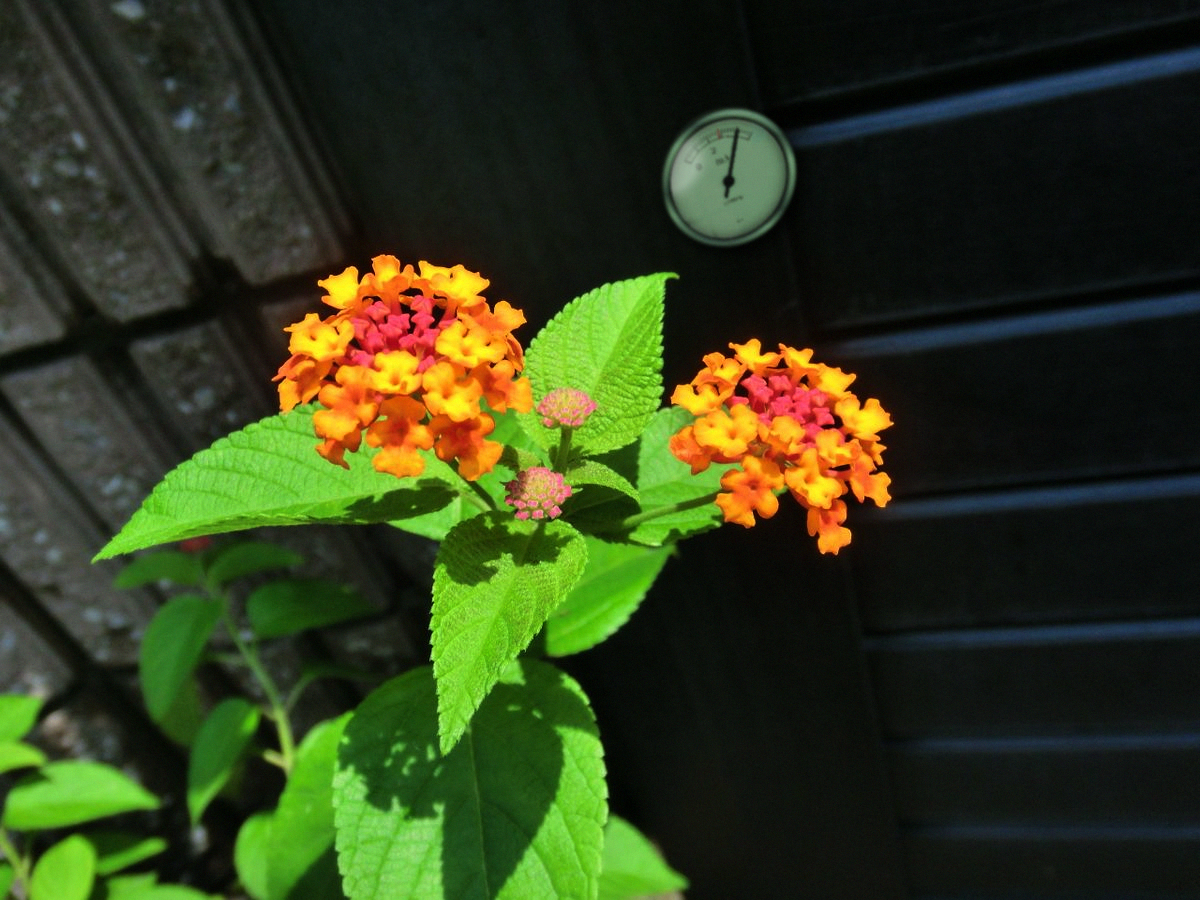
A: mA 4
